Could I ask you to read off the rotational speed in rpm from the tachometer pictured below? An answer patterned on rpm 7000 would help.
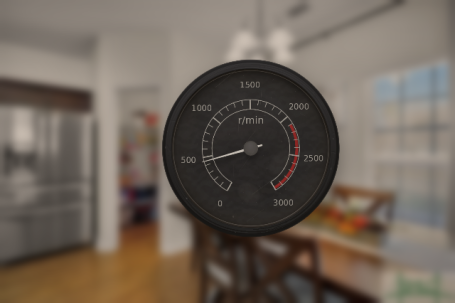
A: rpm 450
